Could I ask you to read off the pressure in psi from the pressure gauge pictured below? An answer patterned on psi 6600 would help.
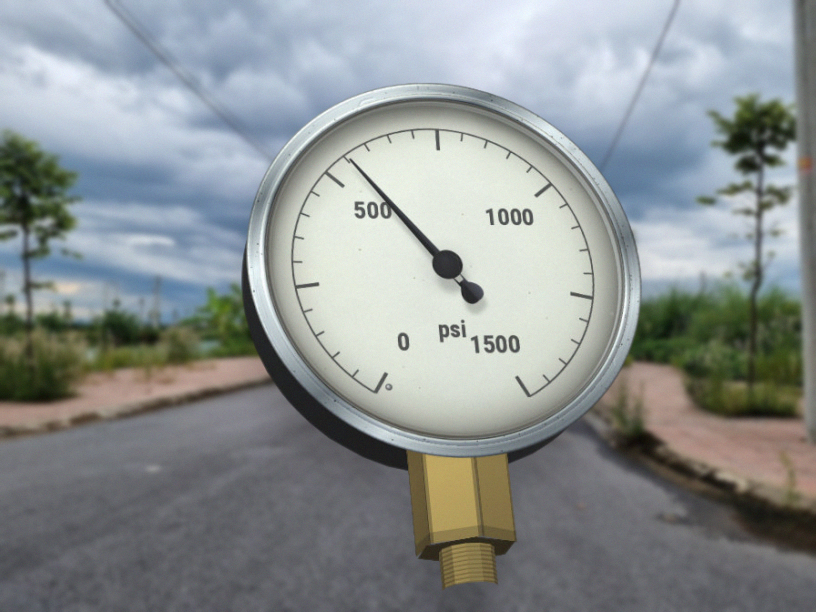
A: psi 550
